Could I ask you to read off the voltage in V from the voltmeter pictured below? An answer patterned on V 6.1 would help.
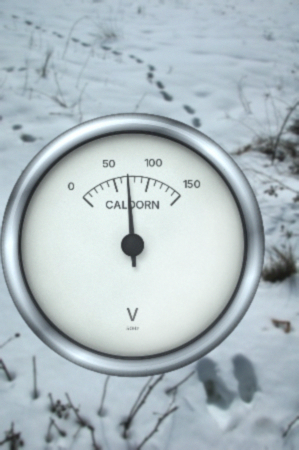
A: V 70
